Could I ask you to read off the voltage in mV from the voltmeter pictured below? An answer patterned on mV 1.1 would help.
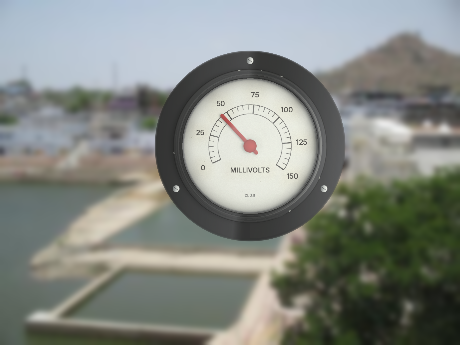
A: mV 45
